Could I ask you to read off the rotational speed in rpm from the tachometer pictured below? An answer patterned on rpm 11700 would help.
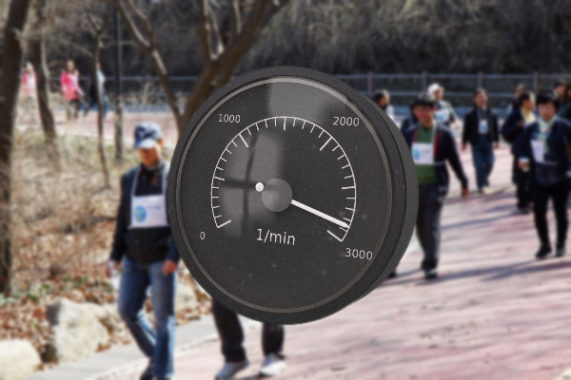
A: rpm 2850
